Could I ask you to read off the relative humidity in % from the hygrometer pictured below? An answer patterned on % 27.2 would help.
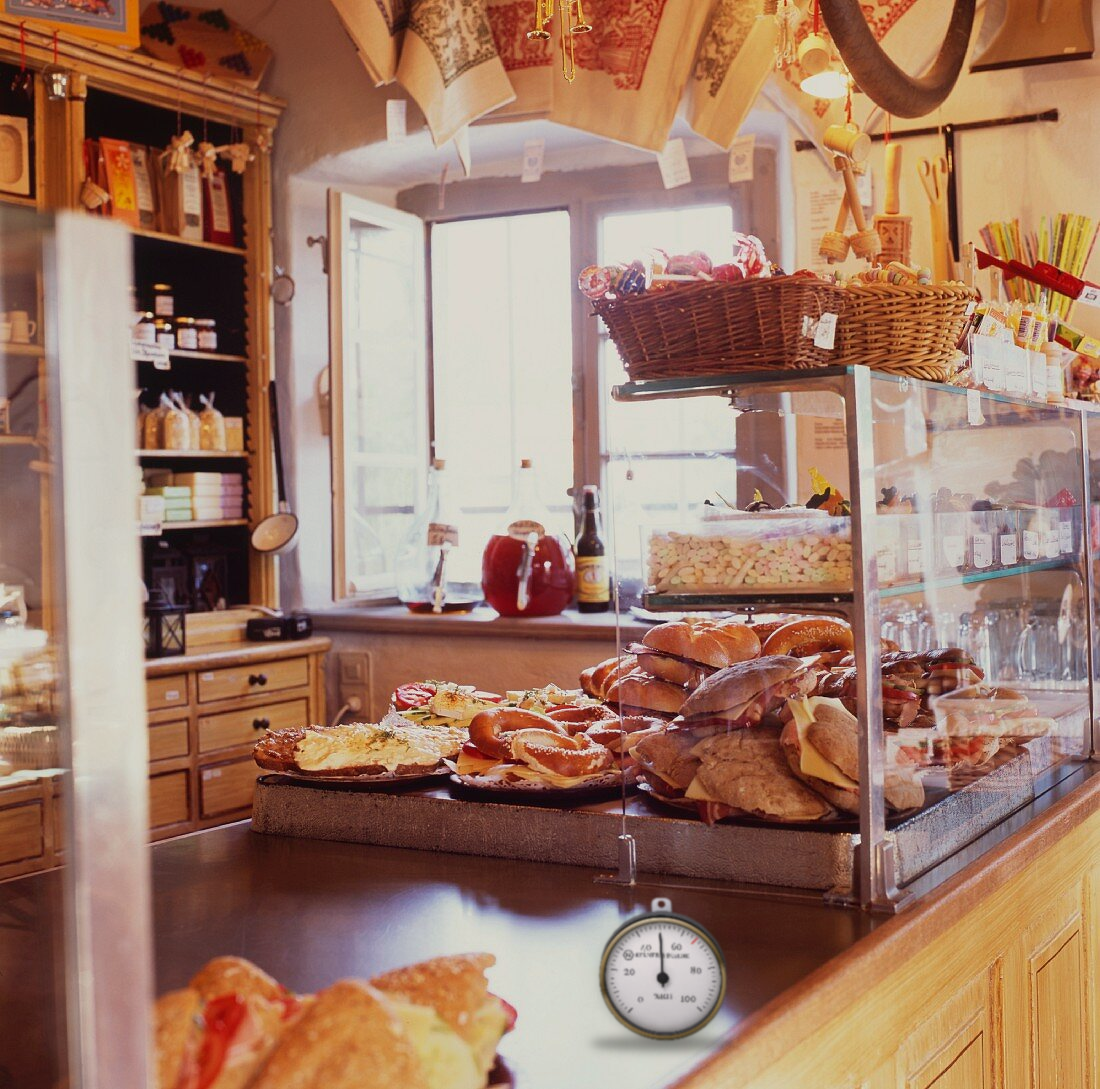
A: % 50
